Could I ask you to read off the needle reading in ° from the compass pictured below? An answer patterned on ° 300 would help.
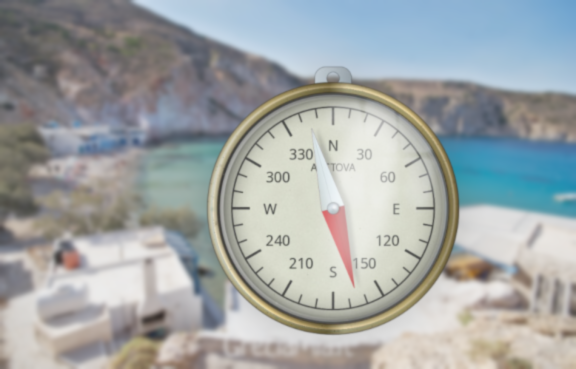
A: ° 165
